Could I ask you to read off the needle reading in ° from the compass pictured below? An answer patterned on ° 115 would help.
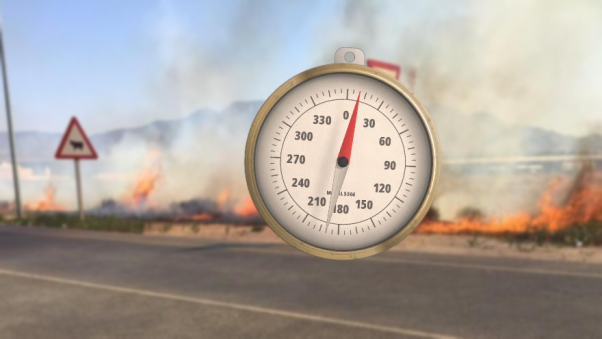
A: ° 10
